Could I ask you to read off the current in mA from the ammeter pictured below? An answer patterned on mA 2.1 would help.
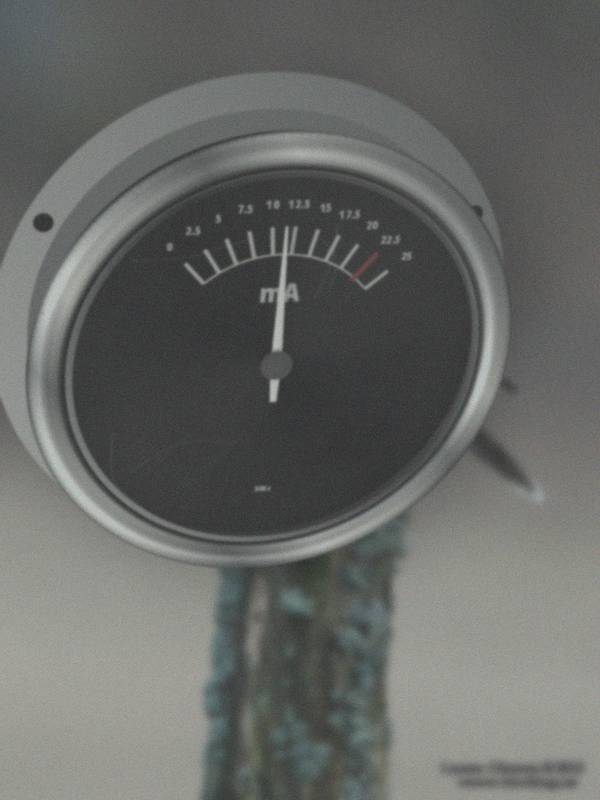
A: mA 11.25
